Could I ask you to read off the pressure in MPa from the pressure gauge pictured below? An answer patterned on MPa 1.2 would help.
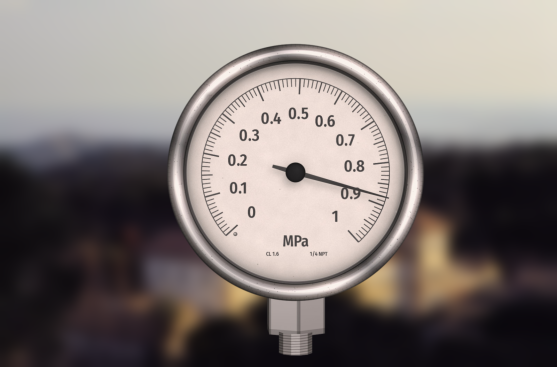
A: MPa 0.88
